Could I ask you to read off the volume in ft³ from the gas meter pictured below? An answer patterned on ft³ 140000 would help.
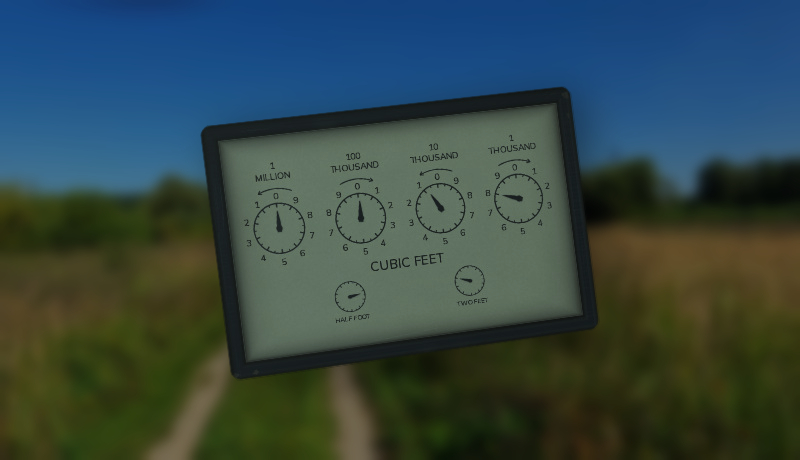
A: ft³ 800
